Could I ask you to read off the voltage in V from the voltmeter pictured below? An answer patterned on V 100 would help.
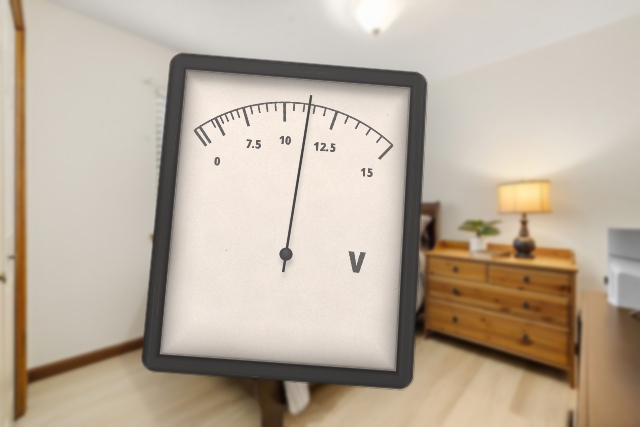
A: V 11.25
